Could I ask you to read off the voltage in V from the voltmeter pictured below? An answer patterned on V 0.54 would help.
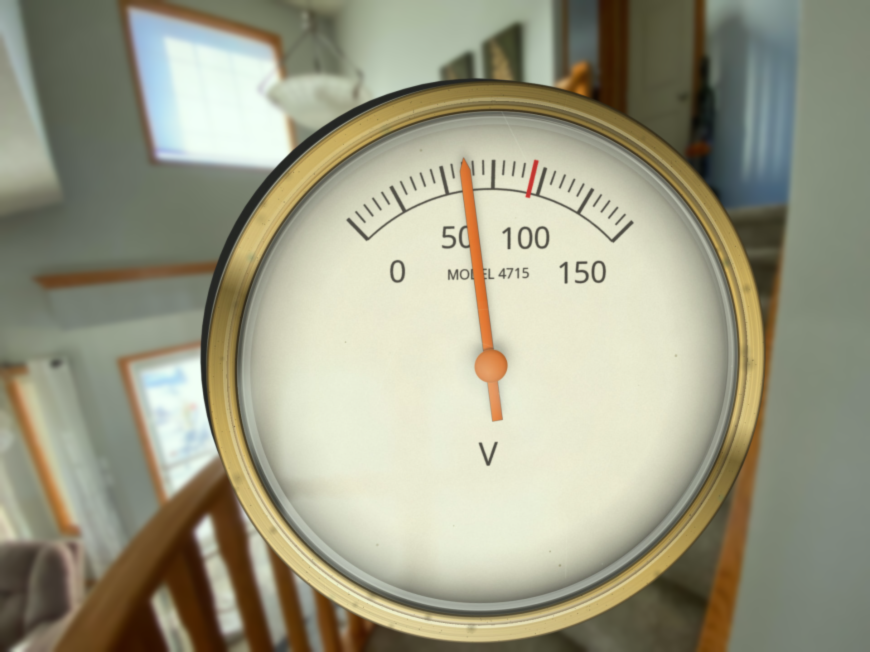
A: V 60
